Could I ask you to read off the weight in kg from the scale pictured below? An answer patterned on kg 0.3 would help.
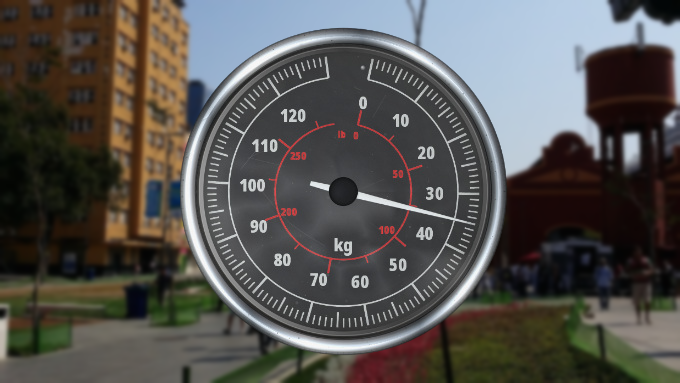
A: kg 35
